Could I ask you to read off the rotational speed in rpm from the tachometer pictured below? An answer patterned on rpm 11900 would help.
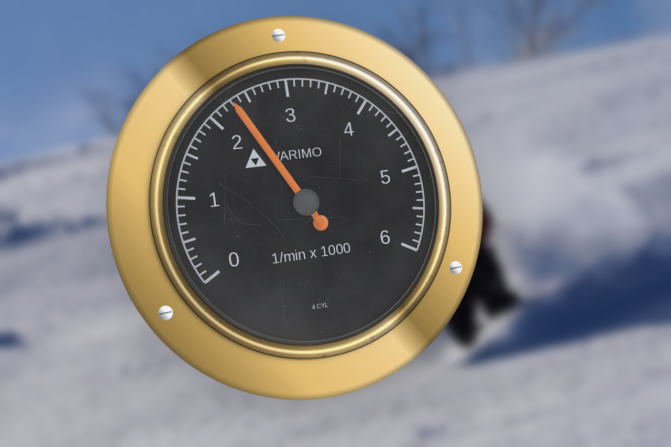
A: rpm 2300
